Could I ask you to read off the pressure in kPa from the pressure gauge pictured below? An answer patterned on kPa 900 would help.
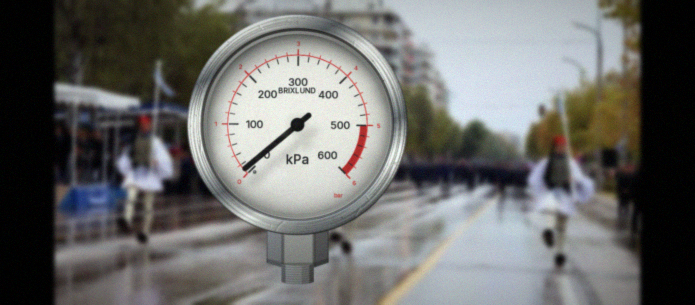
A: kPa 10
